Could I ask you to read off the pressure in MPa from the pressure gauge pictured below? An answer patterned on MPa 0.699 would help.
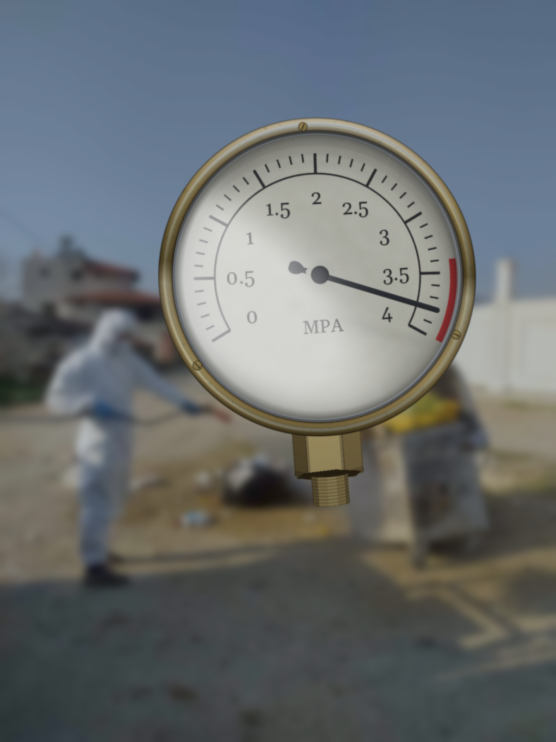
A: MPa 3.8
